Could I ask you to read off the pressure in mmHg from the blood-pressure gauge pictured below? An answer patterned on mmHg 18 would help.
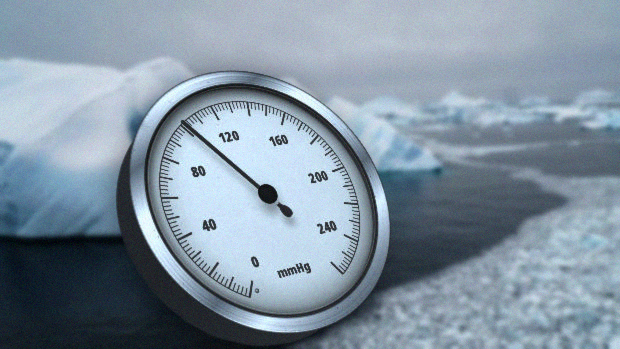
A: mmHg 100
